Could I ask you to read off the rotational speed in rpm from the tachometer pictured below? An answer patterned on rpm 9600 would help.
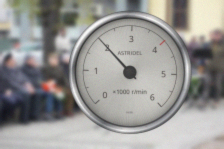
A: rpm 2000
